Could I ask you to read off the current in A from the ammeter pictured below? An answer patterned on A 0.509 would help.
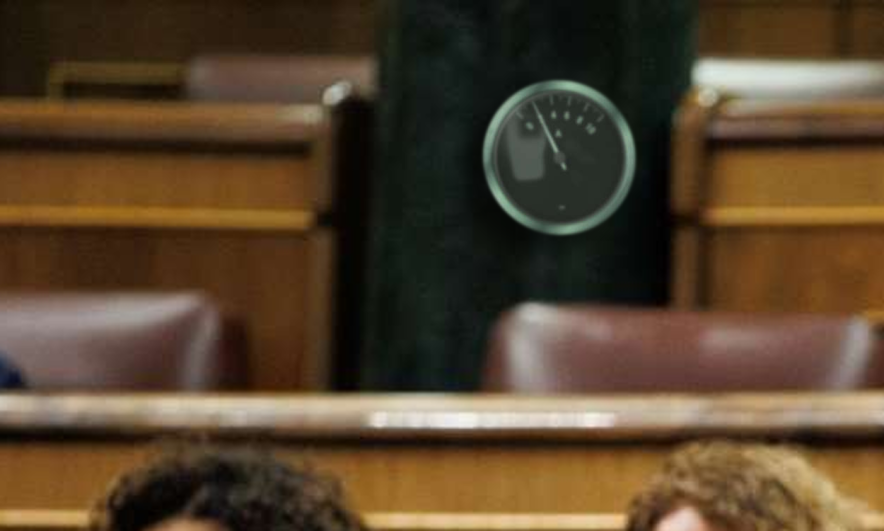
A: A 2
